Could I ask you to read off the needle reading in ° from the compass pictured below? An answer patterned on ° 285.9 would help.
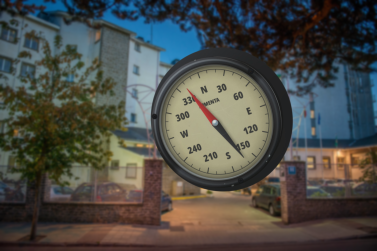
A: ° 340
